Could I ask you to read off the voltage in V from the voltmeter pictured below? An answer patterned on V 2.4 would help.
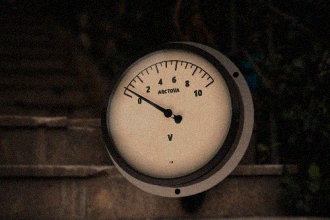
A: V 0.5
